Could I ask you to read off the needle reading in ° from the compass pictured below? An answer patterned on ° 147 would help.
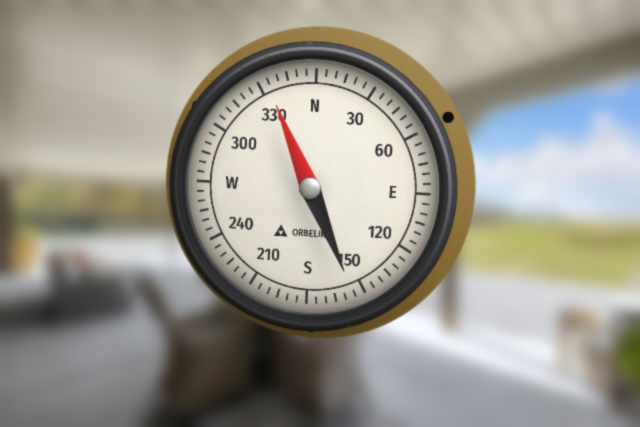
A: ° 335
